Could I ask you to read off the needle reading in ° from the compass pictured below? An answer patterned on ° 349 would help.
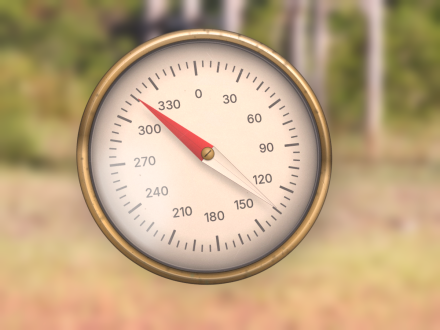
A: ° 315
